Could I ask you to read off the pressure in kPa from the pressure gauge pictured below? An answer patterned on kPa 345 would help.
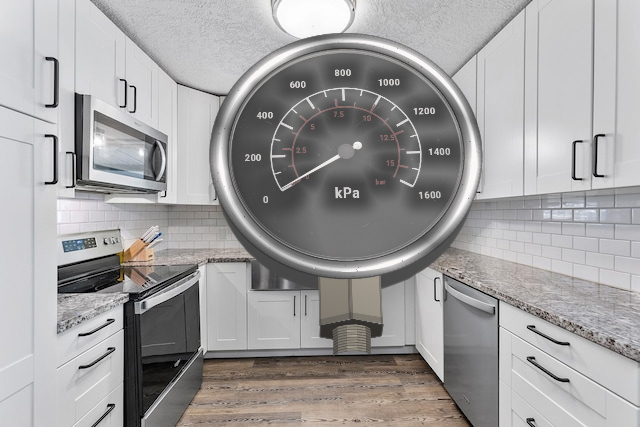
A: kPa 0
